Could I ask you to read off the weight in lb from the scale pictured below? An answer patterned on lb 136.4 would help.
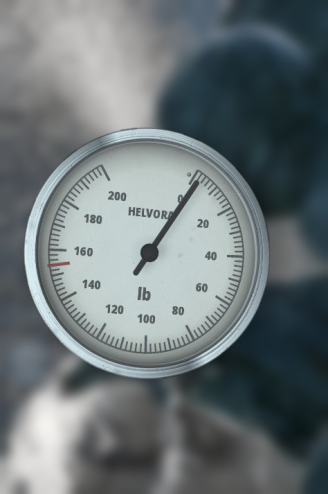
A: lb 2
